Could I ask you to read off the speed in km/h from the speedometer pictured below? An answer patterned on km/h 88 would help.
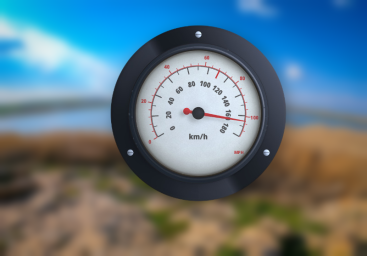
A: km/h 165
